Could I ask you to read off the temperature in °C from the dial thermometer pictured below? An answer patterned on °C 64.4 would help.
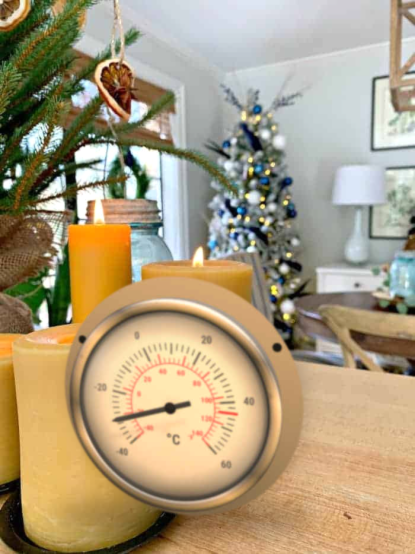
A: °C -30
